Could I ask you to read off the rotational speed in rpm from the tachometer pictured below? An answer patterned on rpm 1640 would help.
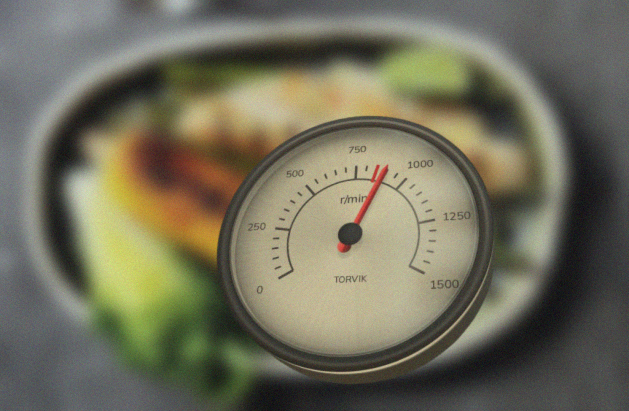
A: rpm 900
